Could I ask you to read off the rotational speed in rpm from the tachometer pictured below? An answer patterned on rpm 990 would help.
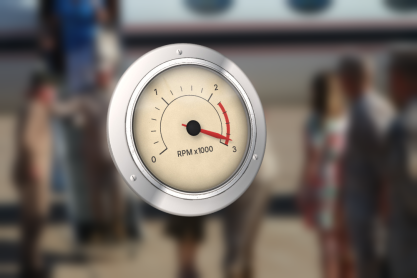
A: rpm 2900
